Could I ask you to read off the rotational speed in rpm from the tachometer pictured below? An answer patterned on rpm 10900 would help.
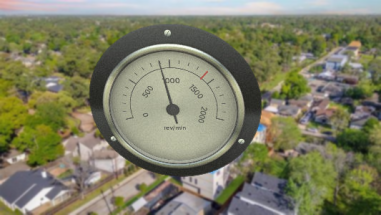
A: rpm 900
